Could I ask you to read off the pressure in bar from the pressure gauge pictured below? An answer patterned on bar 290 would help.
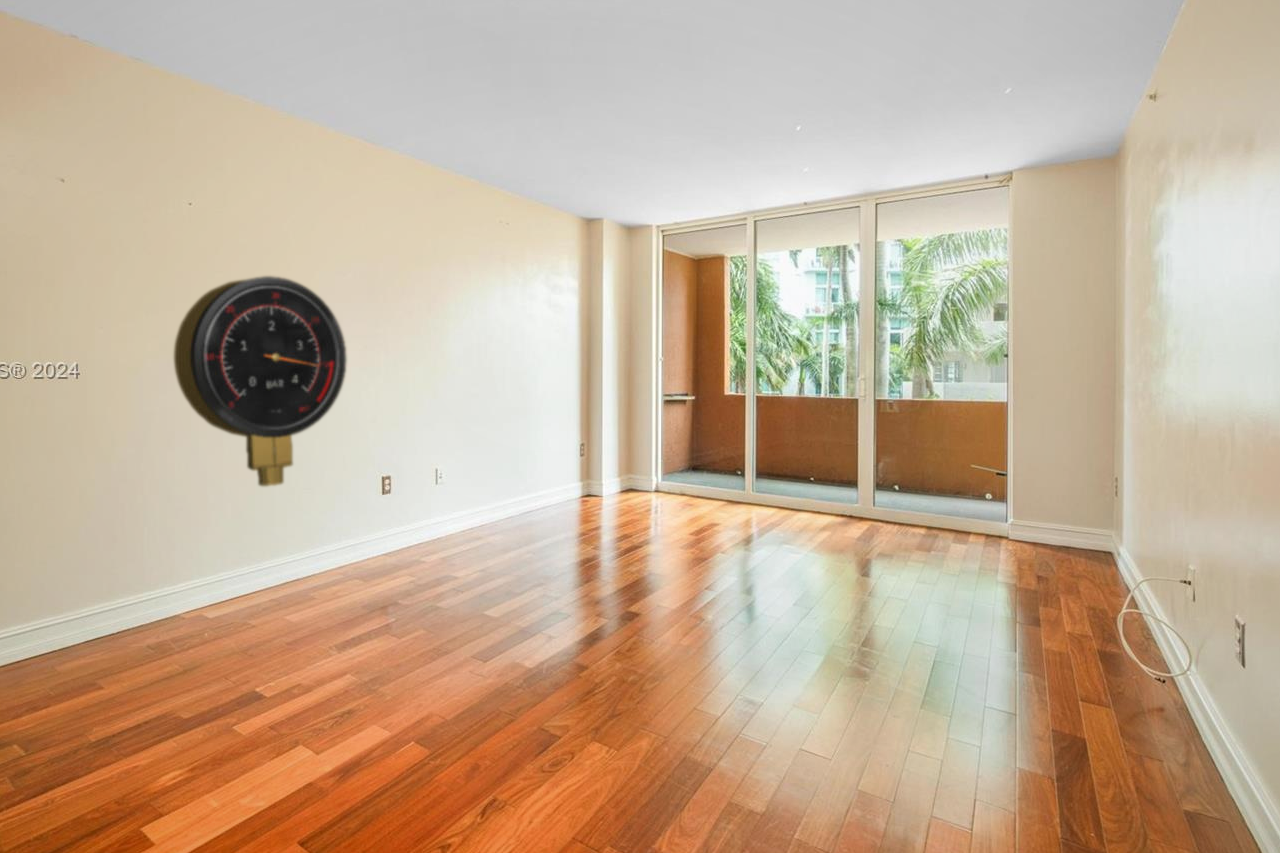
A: bar 3.5
